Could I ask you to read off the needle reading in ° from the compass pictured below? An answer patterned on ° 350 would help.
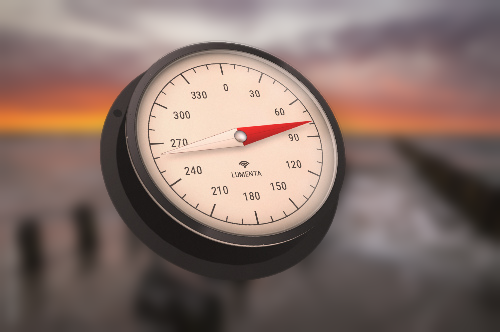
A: ° 80
